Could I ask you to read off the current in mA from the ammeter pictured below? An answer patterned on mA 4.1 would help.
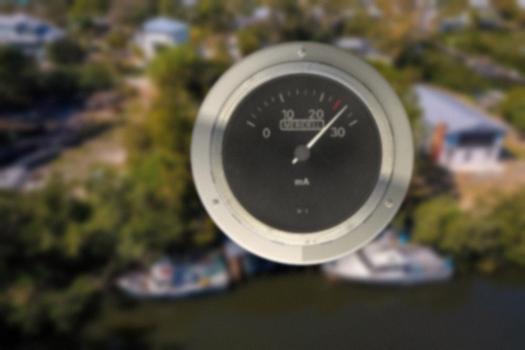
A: mA 26
